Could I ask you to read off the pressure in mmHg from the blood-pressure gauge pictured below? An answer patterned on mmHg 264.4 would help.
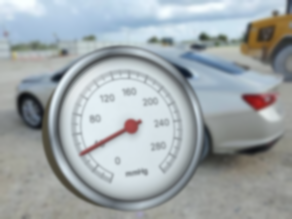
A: mmHg 40
